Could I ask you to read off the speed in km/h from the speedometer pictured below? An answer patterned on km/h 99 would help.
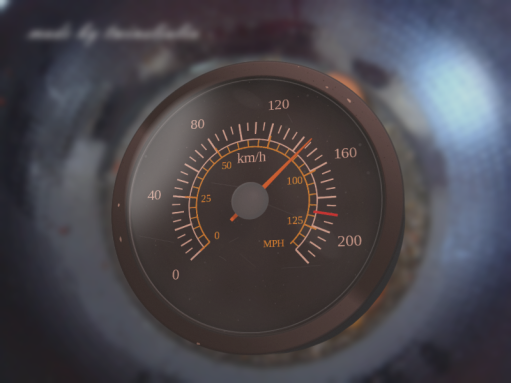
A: km/h 145
